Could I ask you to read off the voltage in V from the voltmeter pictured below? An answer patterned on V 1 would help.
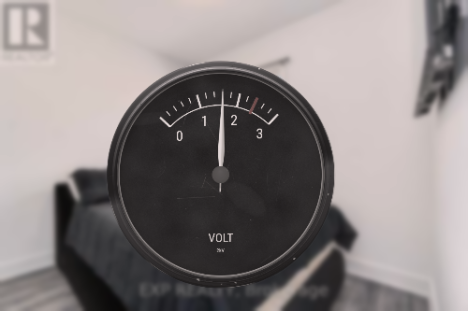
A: V 1.6
